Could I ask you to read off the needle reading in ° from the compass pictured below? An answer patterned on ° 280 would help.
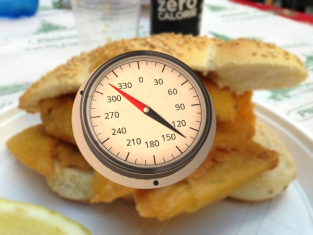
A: ° 315
